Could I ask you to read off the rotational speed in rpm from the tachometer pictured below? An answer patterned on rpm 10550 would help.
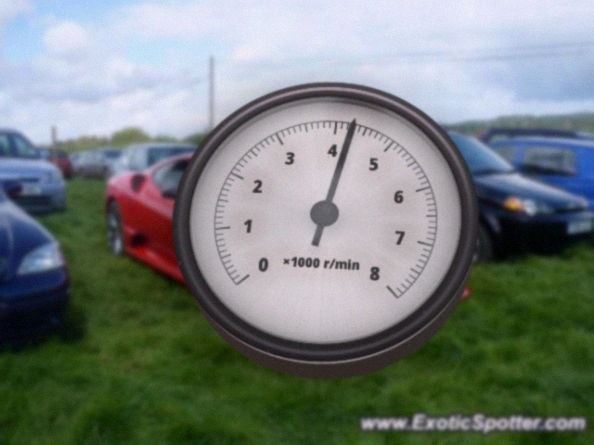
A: rpm 4300
